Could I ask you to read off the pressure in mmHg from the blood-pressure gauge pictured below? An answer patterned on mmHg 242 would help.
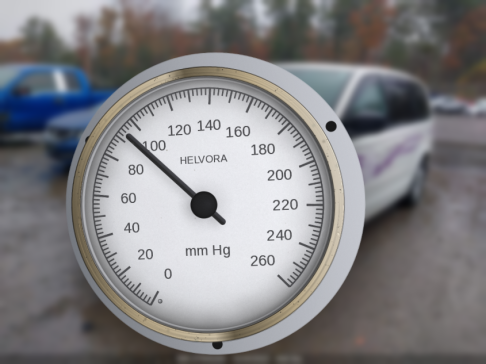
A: mmHg 94
